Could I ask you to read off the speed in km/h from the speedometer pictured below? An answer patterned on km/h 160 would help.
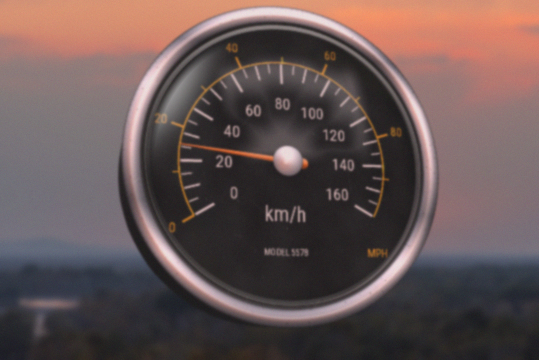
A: km/h 25
